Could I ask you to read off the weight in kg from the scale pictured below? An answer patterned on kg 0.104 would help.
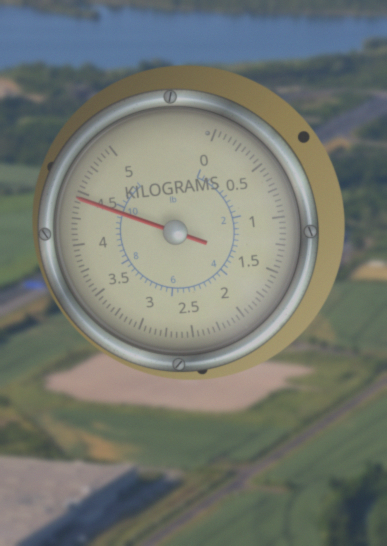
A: kg 4.45
